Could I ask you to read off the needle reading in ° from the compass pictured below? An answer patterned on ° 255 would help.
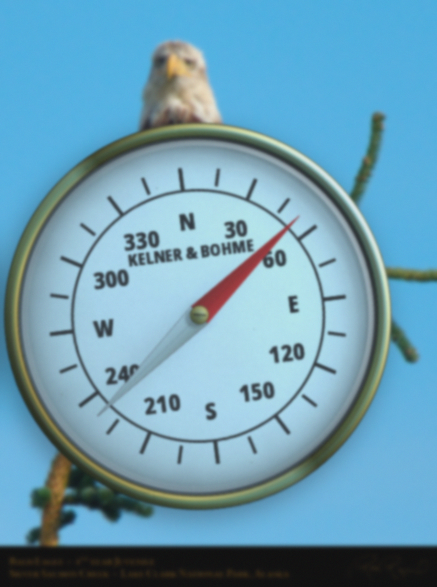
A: ° 52.5
